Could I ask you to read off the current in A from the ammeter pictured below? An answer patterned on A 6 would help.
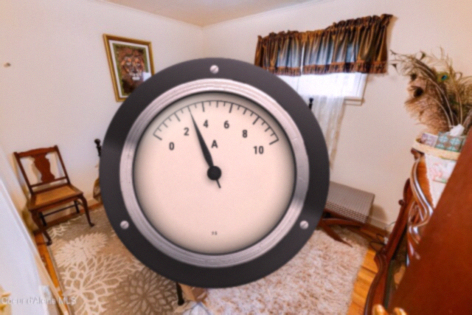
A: A 3
